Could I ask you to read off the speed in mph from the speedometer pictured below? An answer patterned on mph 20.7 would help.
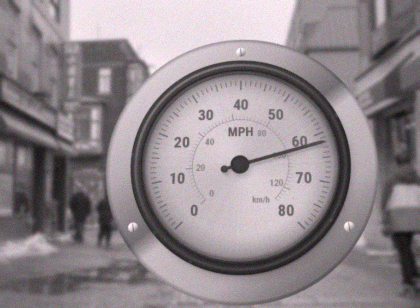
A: mph 62
